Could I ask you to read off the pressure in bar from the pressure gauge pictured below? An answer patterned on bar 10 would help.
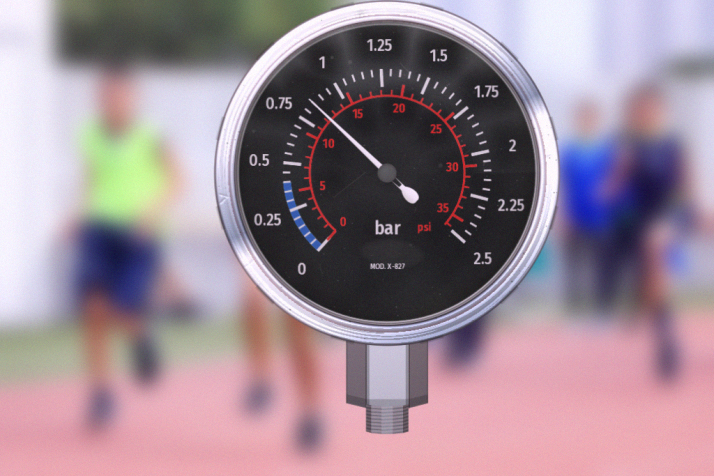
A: bar 0.85
